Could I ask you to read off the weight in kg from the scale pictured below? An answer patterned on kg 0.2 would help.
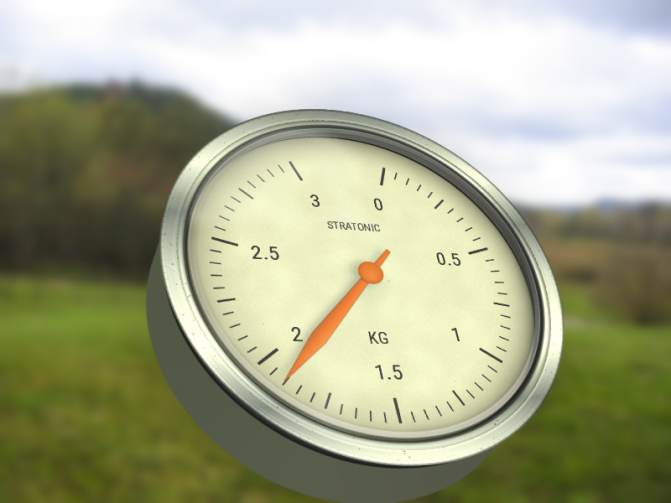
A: kg 1.9
